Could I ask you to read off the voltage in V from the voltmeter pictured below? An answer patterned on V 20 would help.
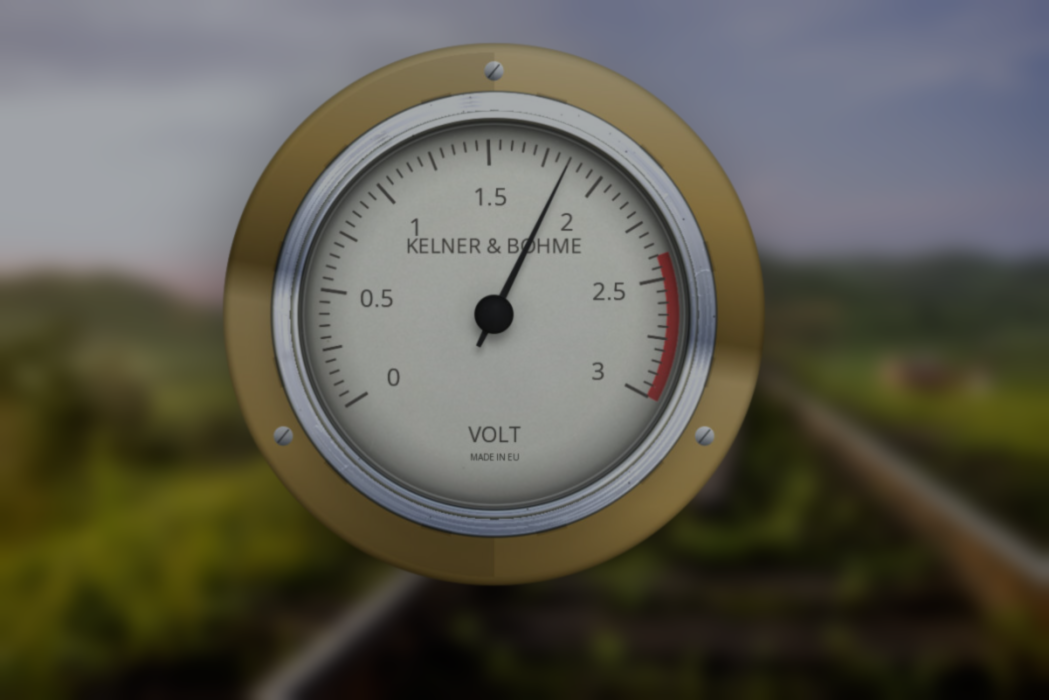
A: V 1.85
